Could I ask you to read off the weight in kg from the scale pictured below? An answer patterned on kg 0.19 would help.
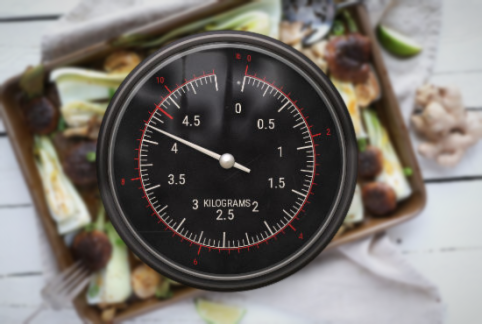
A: kg 4.15
